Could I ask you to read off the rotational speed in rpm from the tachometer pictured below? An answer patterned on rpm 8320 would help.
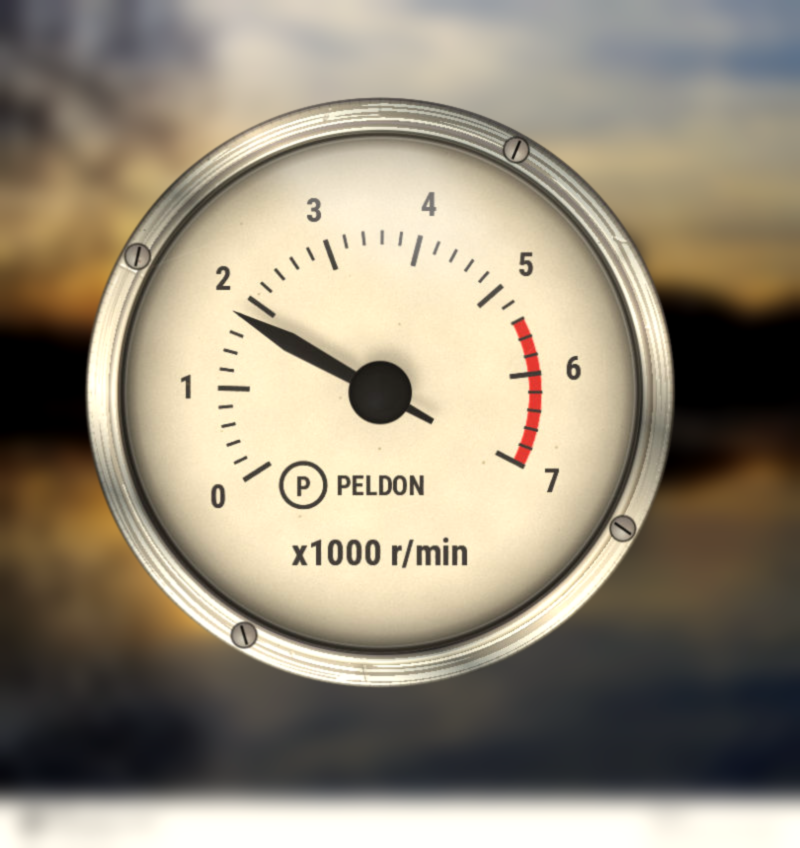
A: rpm 1800
